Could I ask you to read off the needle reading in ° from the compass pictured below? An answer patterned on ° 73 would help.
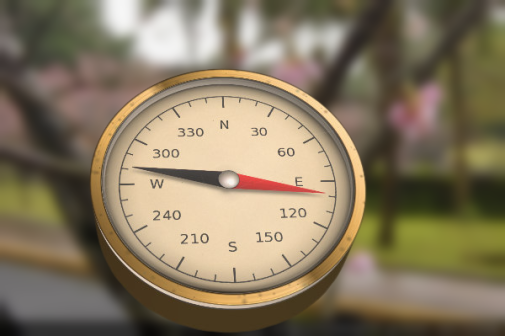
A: ° 100
